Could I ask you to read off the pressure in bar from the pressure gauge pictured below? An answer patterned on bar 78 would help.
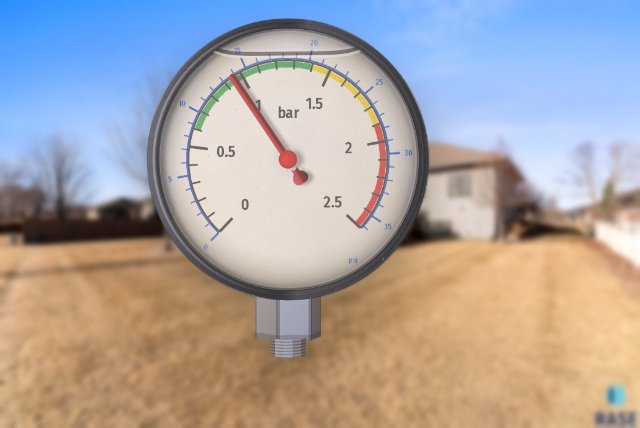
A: bar 0.95
